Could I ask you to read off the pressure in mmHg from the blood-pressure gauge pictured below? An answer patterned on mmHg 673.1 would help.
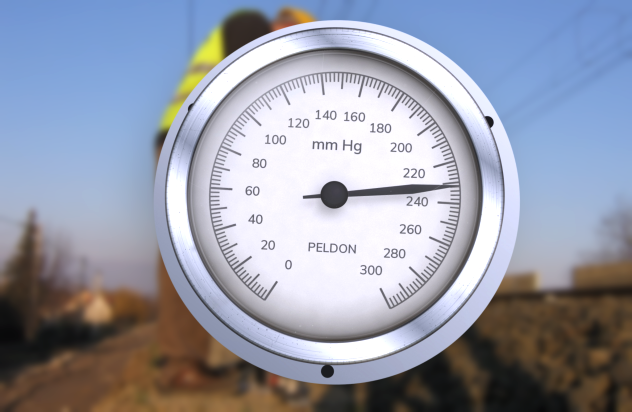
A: mmHg 232
